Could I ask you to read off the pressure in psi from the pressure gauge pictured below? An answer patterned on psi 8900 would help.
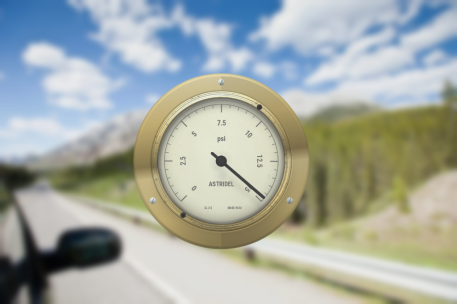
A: psi 14.75
